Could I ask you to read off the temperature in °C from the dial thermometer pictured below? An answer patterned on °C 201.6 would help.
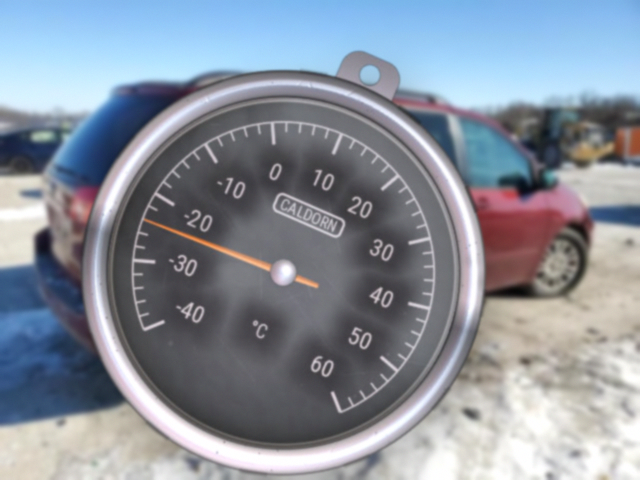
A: °C -24
